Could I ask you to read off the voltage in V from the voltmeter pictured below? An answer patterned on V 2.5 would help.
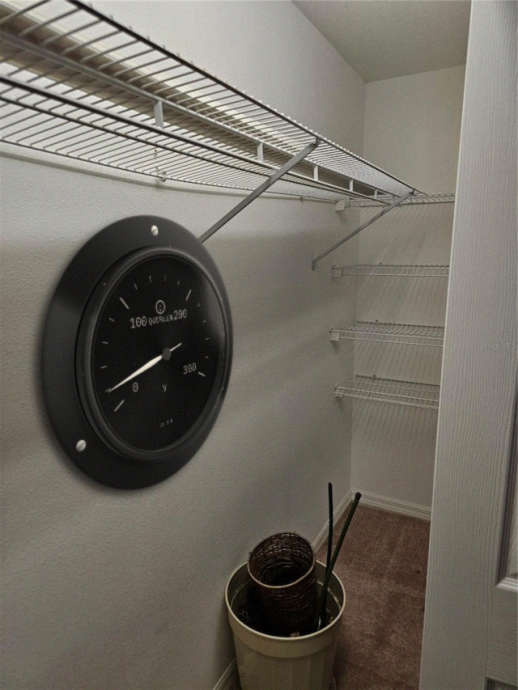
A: V 20
